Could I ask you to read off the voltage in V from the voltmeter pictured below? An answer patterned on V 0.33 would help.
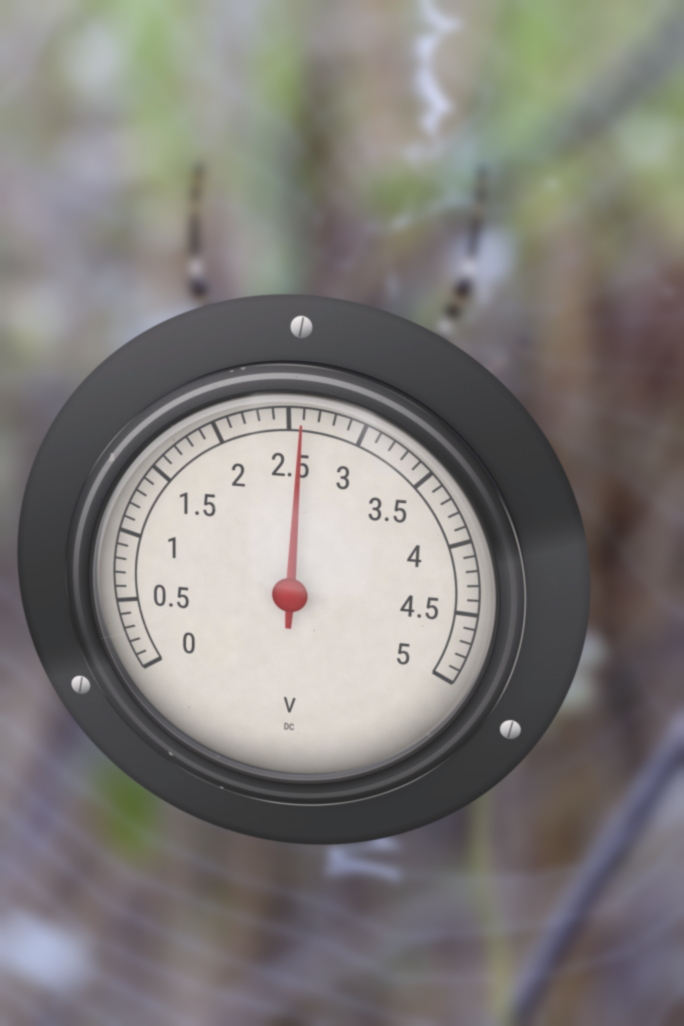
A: V 2.6
